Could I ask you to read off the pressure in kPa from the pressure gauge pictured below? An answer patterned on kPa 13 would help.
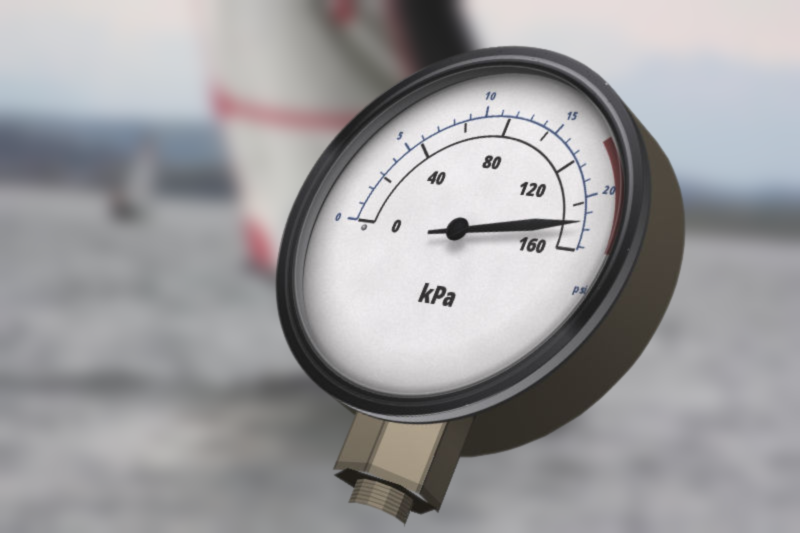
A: kPa 150
